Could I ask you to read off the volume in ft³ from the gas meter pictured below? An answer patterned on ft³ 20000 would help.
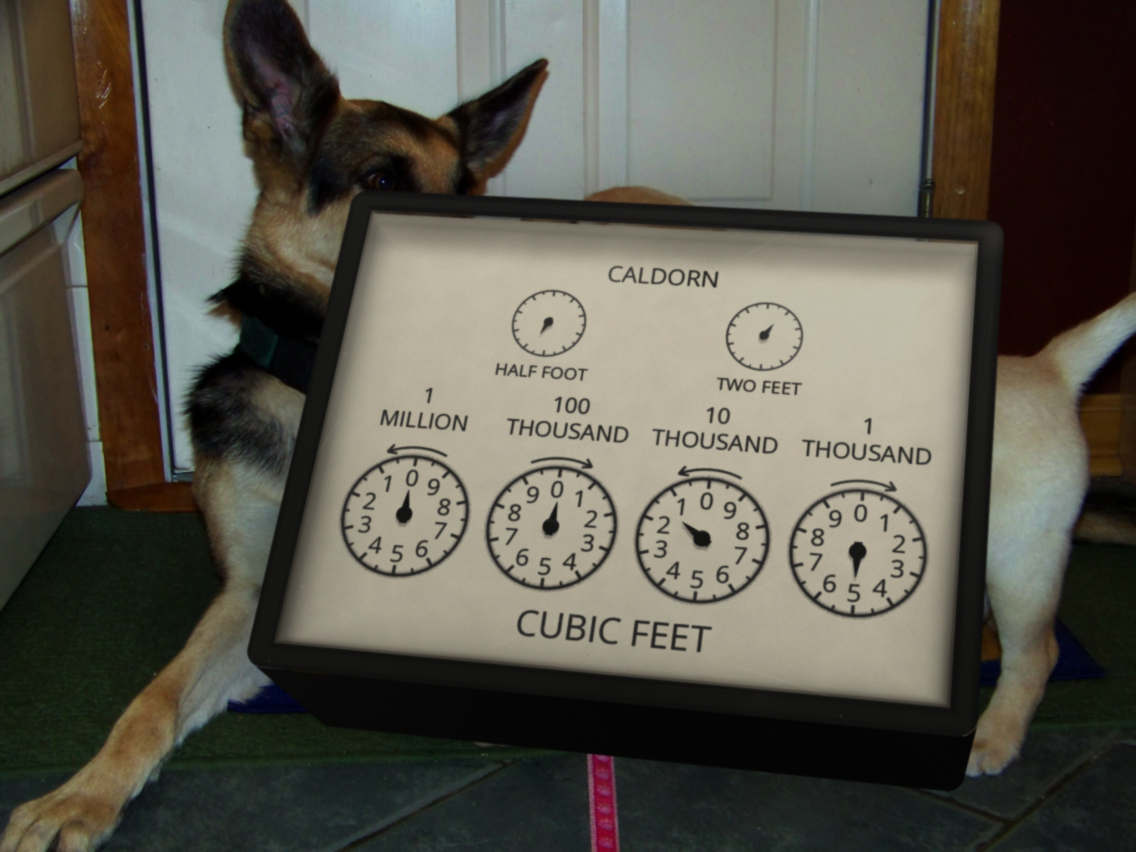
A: ft³ 1500
